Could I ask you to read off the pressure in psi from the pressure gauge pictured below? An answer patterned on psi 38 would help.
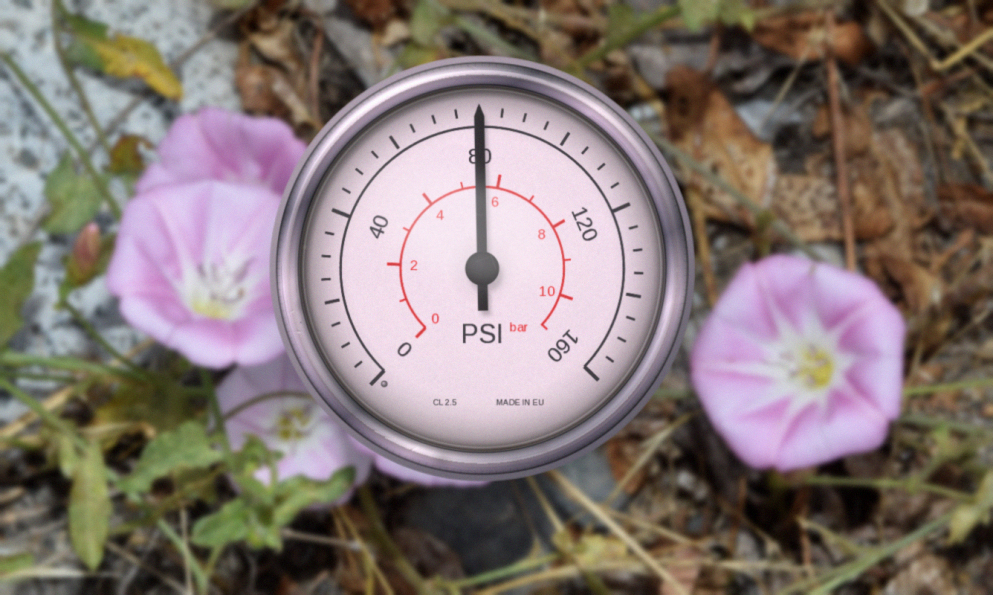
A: psi 80
